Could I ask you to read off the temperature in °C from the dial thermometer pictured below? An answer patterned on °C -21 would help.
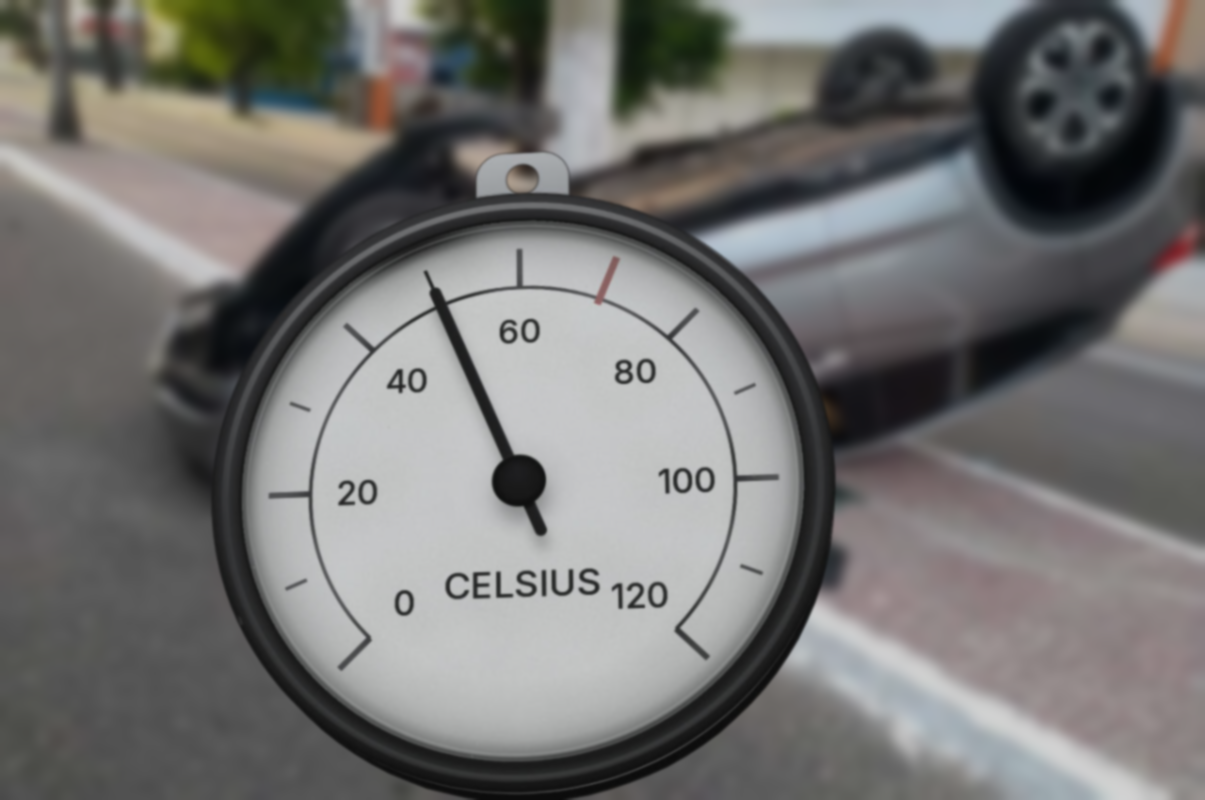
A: °C 50
